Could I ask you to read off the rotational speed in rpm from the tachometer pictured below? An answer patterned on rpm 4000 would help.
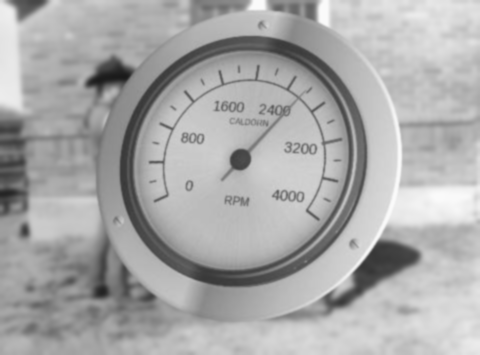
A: rpm 2600
